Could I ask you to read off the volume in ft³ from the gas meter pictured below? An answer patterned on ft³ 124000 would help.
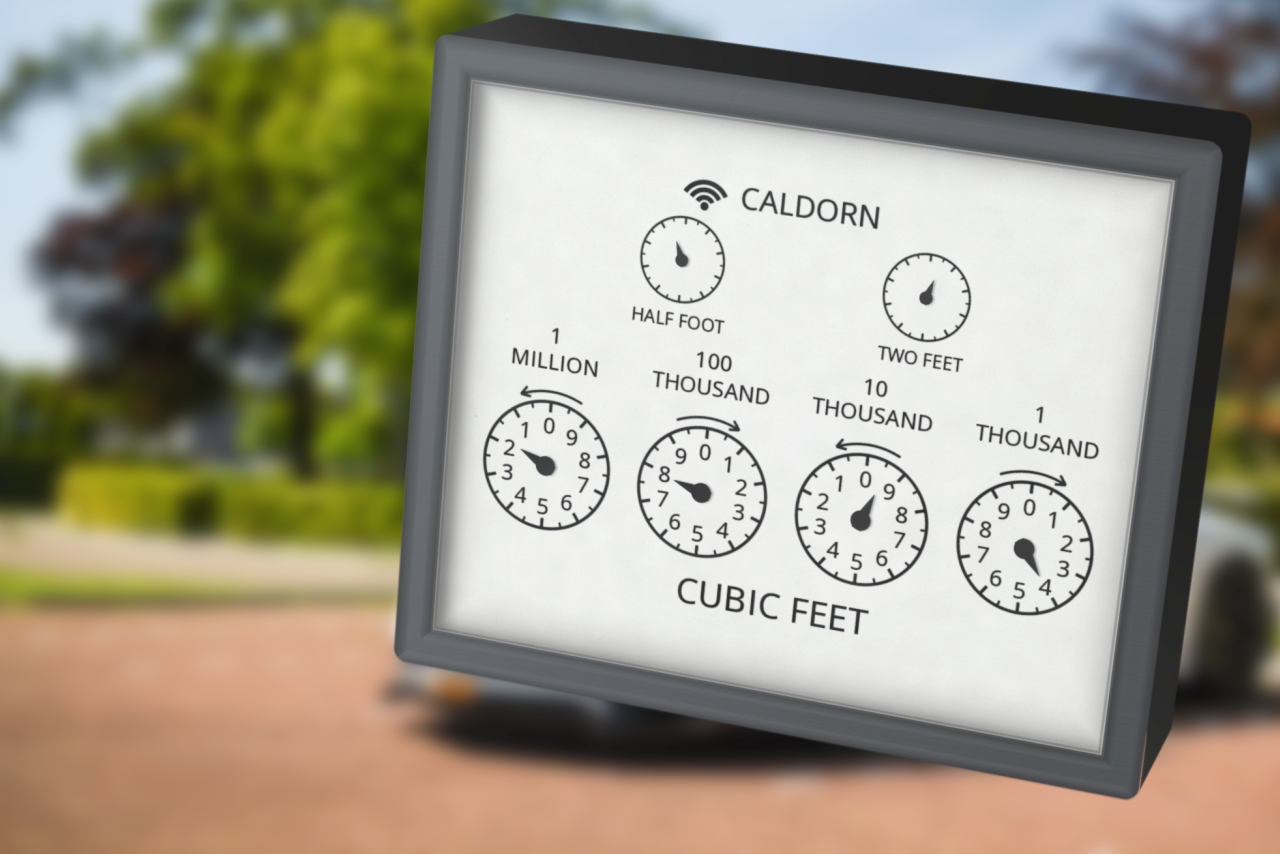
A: ft³ 179400
